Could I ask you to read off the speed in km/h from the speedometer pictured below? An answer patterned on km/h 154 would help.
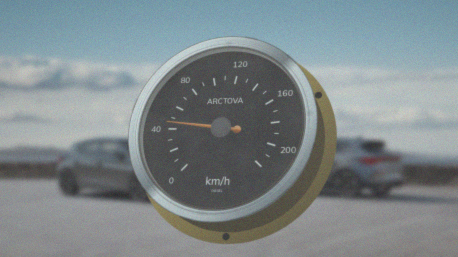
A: km/h 45
